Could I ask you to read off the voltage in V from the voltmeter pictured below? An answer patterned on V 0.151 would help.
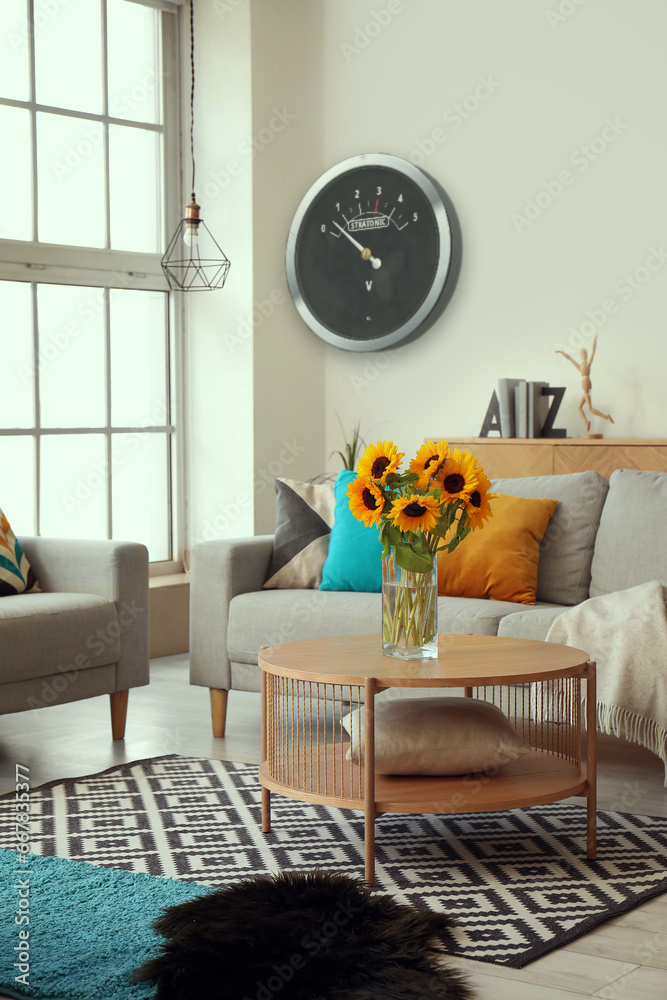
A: V 0.5
